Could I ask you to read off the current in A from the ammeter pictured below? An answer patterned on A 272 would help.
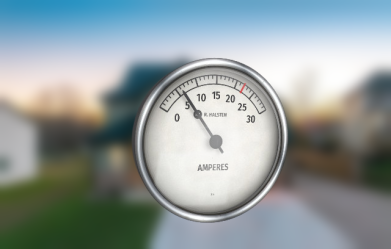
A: A 6
